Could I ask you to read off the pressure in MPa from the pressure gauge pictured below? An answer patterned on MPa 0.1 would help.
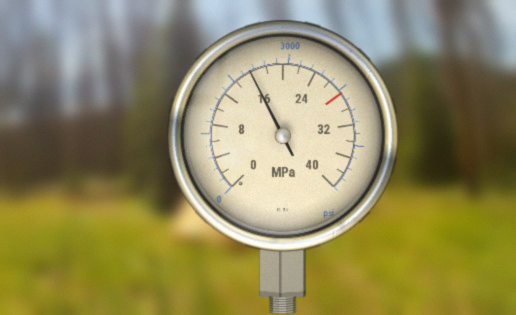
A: MPa 16
